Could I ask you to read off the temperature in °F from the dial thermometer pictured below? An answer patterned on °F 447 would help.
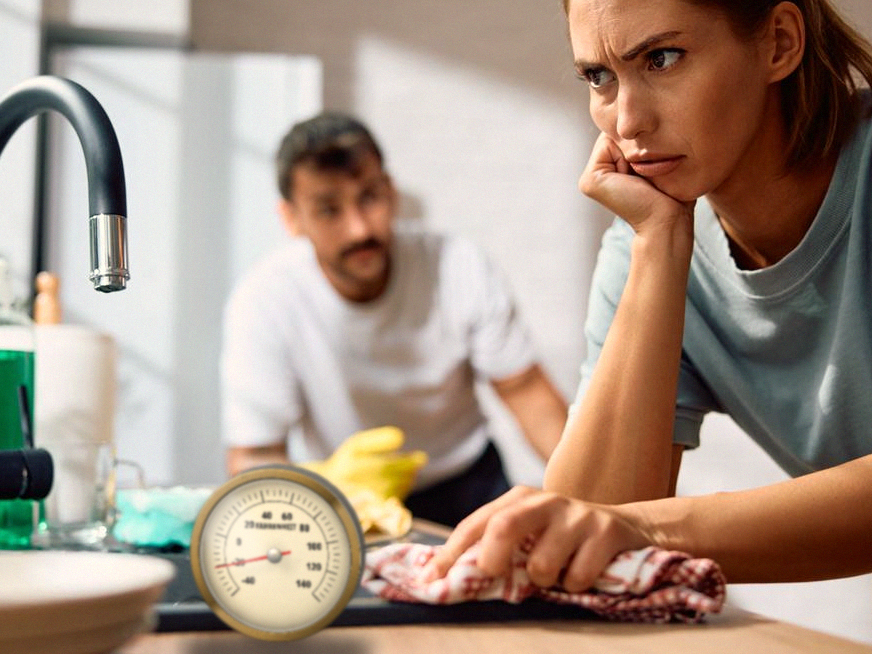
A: °F -20
